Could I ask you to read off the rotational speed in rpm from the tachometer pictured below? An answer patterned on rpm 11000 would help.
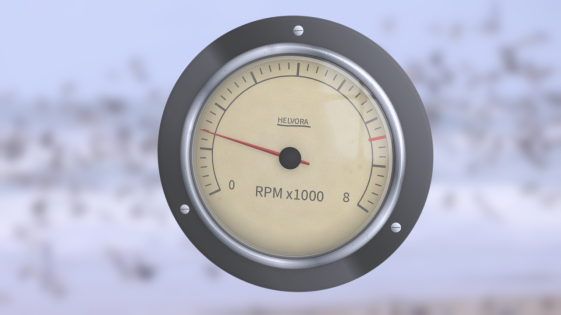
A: rpm 1400
